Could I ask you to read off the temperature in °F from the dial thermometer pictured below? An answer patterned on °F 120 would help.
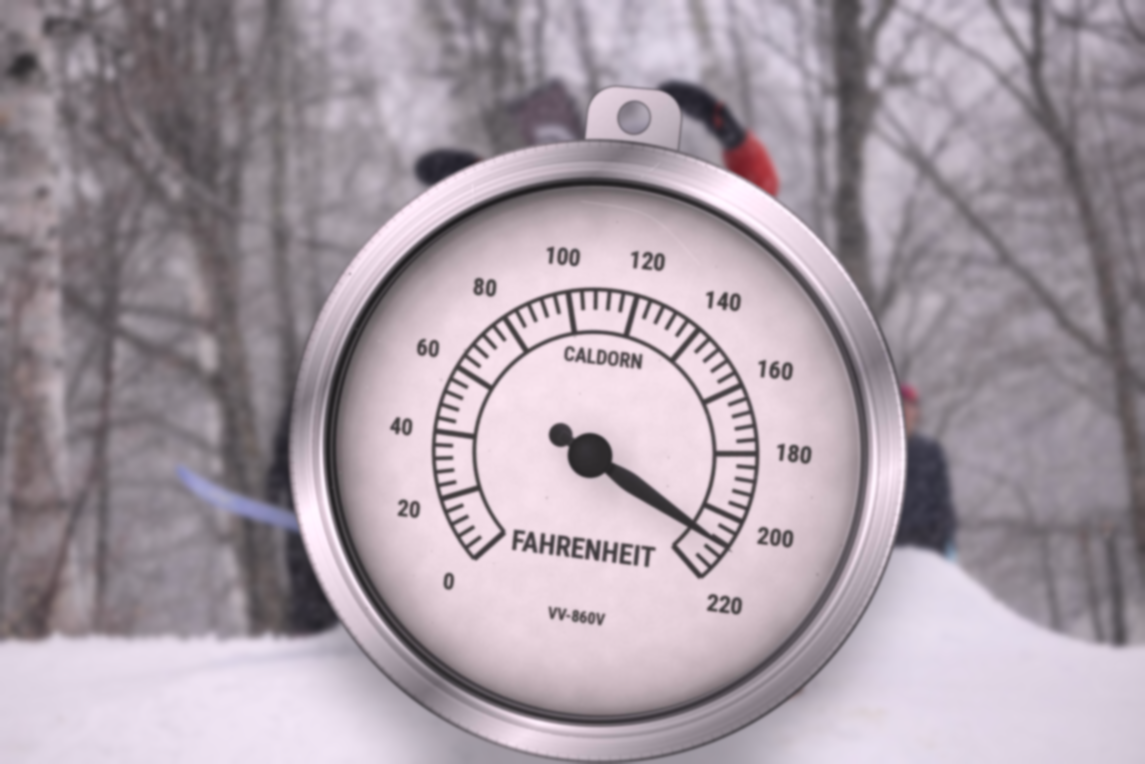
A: °F 208
